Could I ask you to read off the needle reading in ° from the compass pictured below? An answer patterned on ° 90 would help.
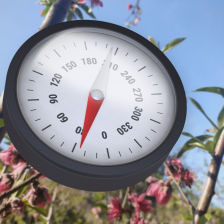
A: ° 25
